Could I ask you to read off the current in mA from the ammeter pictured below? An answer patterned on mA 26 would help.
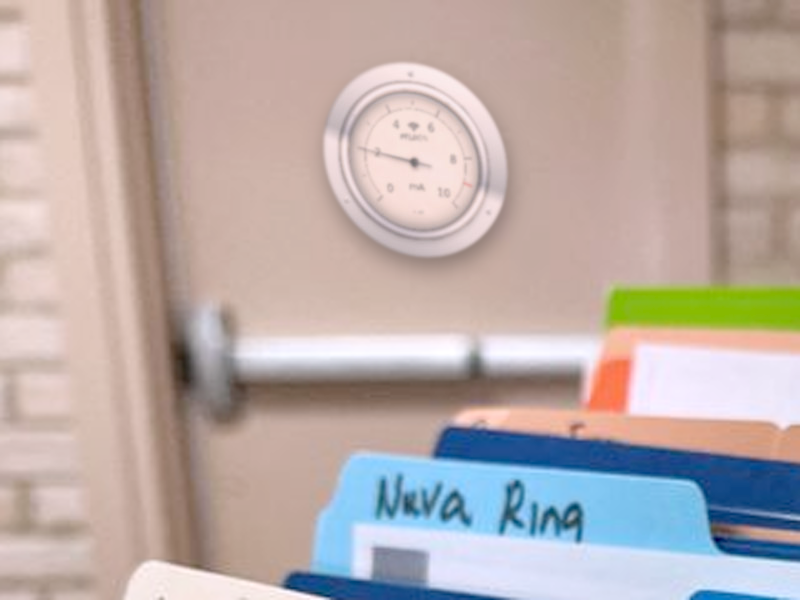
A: mA 2
